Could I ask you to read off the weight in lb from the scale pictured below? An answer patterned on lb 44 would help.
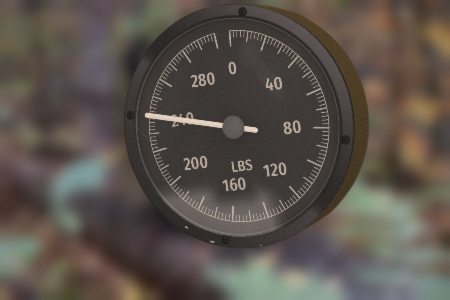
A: lb 240
